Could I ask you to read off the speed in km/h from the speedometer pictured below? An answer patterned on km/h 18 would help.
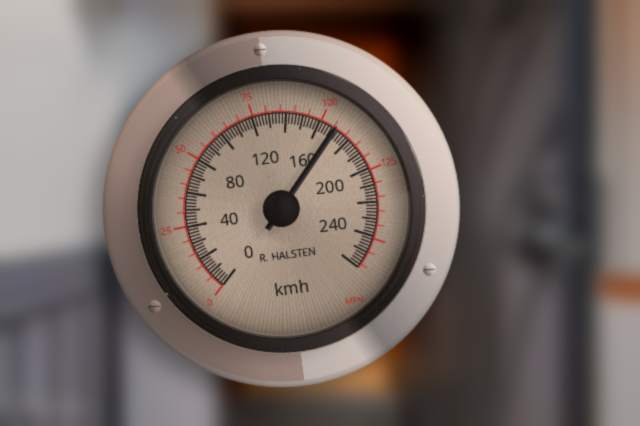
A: km/h 170
